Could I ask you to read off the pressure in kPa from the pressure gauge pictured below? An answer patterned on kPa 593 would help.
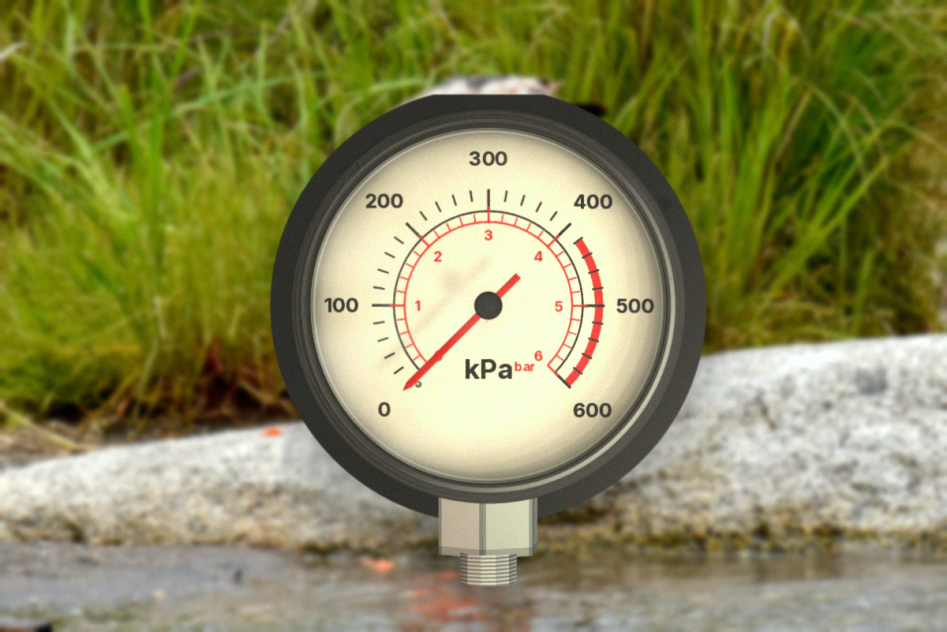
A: kPa 0
